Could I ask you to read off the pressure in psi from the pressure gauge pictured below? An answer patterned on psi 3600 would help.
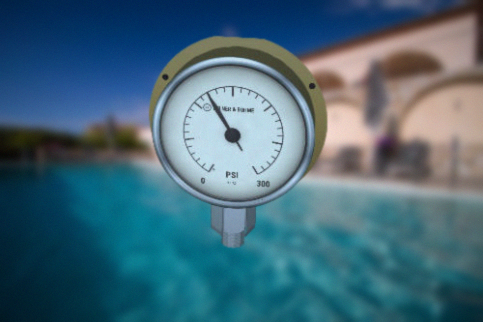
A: psi 120
